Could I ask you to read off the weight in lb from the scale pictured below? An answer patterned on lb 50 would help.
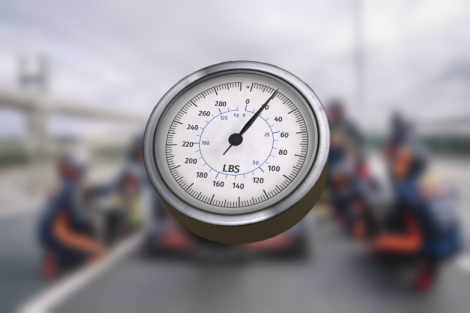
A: lb 20
